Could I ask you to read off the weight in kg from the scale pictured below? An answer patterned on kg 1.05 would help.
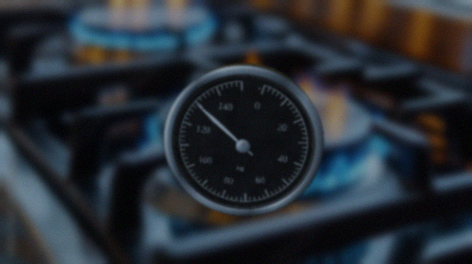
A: kg 130
